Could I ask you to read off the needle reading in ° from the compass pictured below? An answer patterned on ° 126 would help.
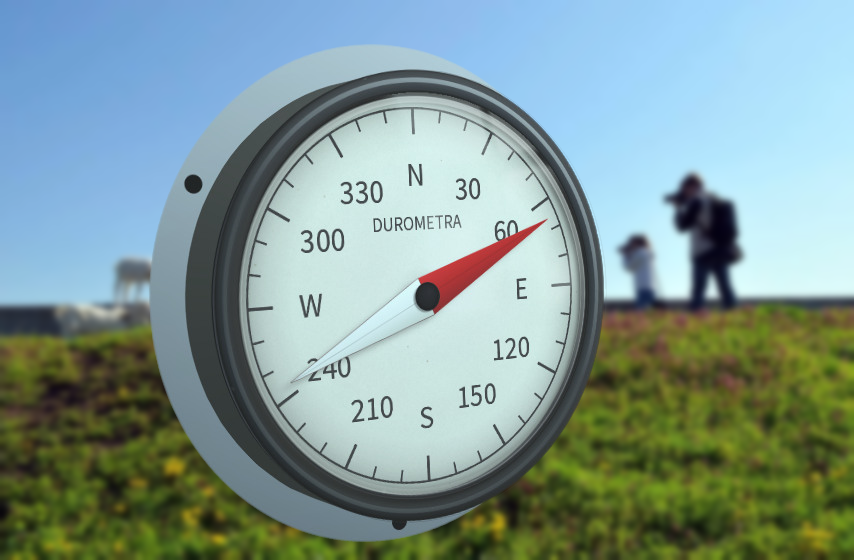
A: ° 65
